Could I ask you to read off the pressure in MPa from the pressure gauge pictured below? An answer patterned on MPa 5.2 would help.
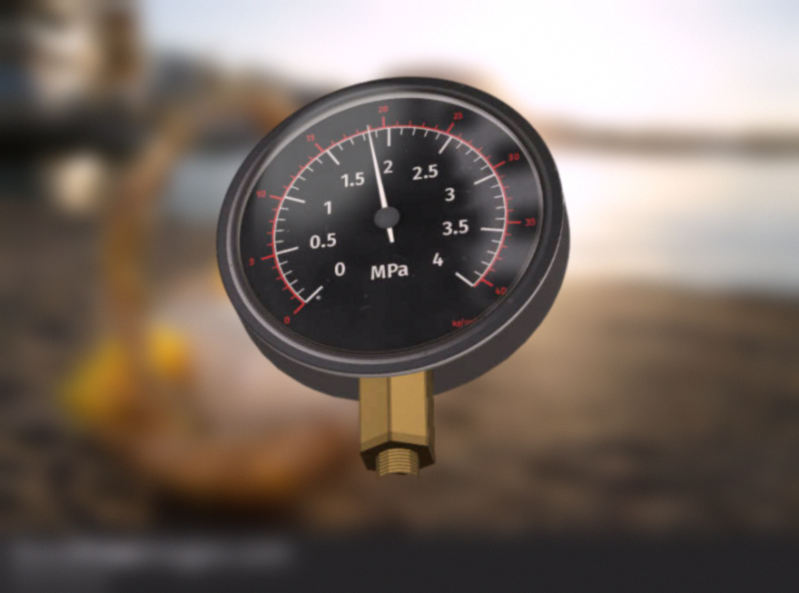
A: MPa 1.85
